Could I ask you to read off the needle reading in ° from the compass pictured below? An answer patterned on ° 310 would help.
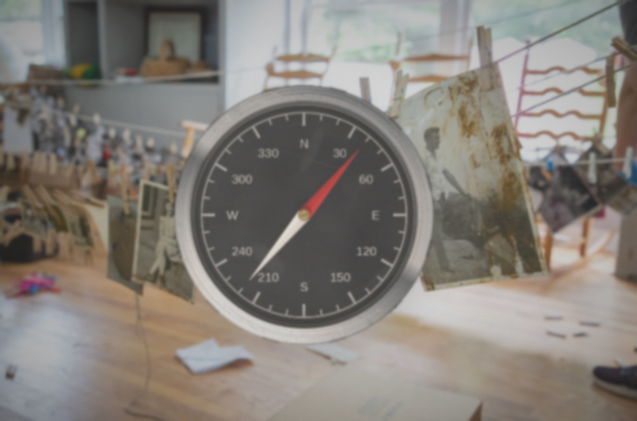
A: ° 40
